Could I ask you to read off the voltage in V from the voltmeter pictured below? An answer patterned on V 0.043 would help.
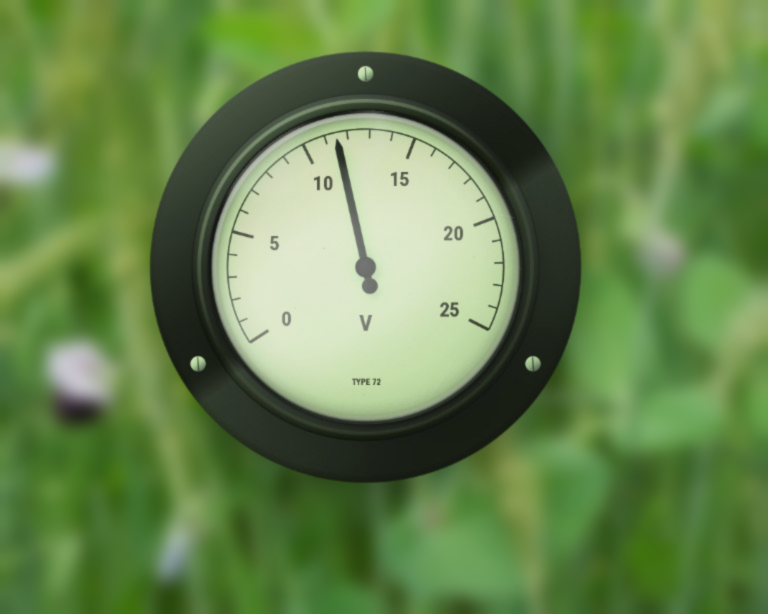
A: V 11.5
